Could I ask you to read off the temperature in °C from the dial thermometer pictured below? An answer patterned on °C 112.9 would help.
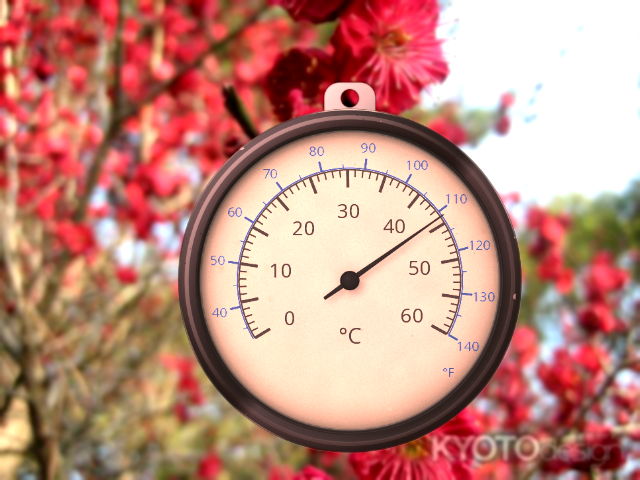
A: °C 44
